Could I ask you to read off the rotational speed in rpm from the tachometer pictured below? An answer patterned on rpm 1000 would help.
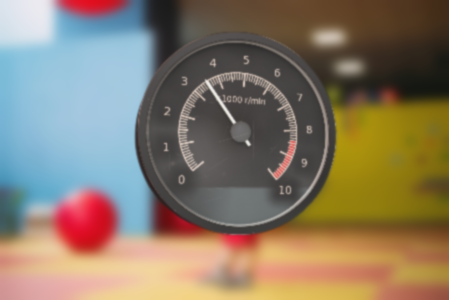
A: rpm 3500
